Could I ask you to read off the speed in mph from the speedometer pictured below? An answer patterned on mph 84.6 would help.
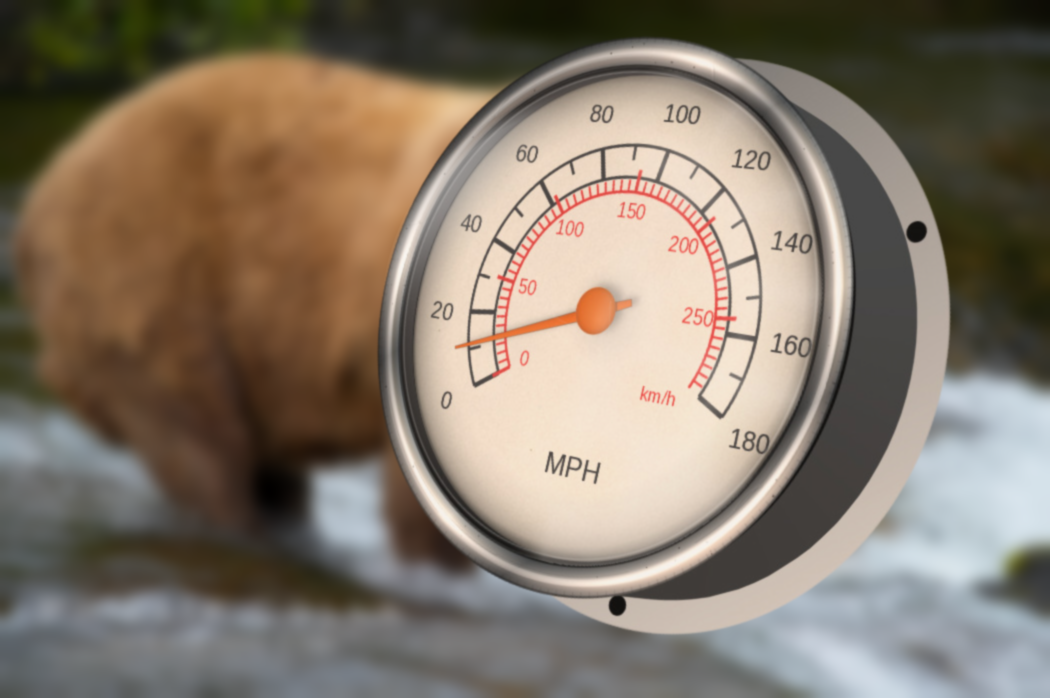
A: mph 10
